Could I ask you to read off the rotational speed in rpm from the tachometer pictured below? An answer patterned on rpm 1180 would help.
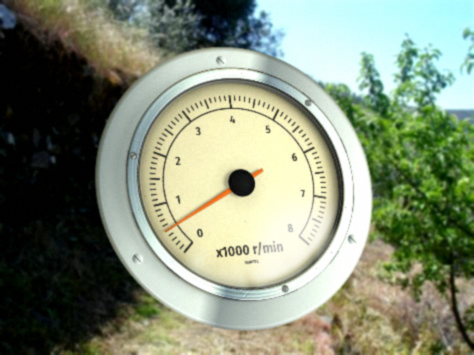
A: rpm 500
